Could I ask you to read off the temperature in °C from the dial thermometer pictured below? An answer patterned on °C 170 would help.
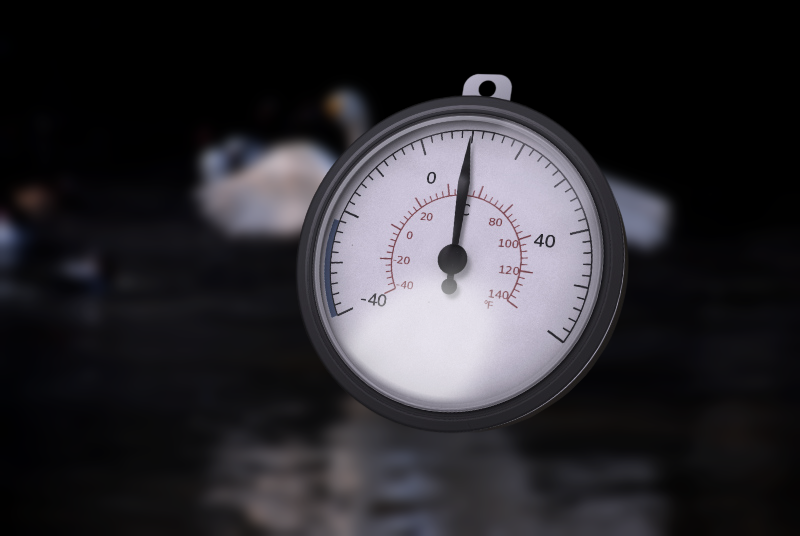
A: °C 10
